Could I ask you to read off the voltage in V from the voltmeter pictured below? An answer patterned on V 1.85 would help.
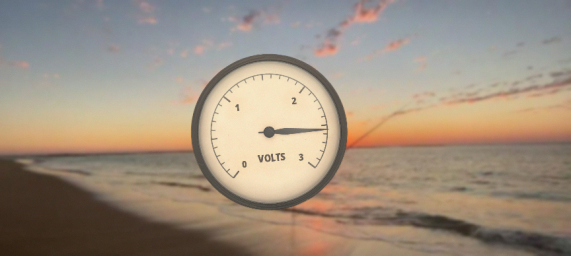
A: V 2.55
